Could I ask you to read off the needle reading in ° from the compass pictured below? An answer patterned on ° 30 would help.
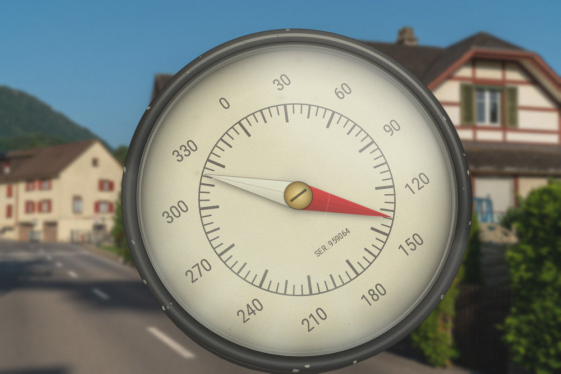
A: ° 140
